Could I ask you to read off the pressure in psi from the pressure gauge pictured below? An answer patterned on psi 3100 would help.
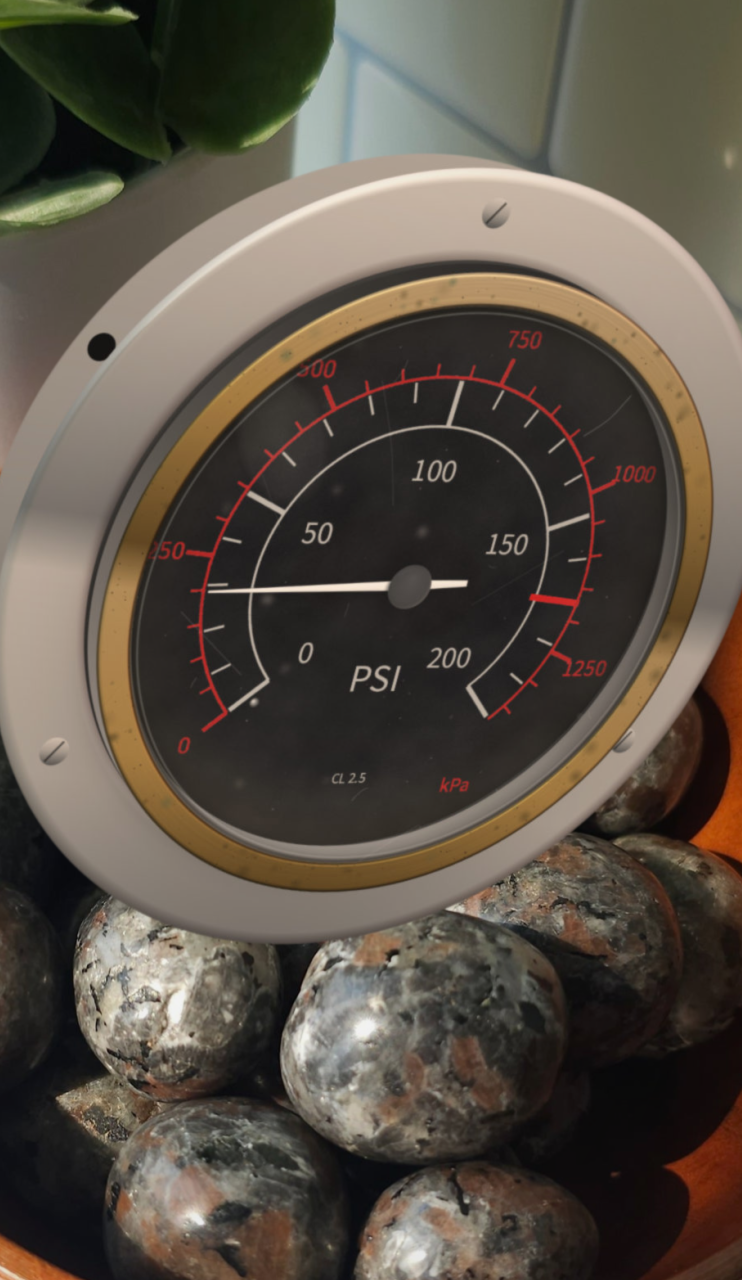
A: psi 30
